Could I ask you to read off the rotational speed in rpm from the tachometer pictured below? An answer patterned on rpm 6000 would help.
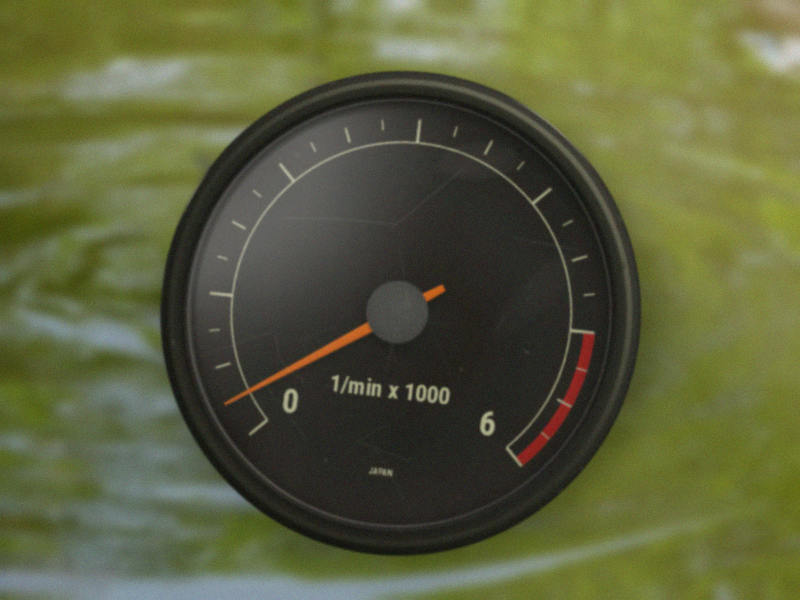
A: rpm 250
